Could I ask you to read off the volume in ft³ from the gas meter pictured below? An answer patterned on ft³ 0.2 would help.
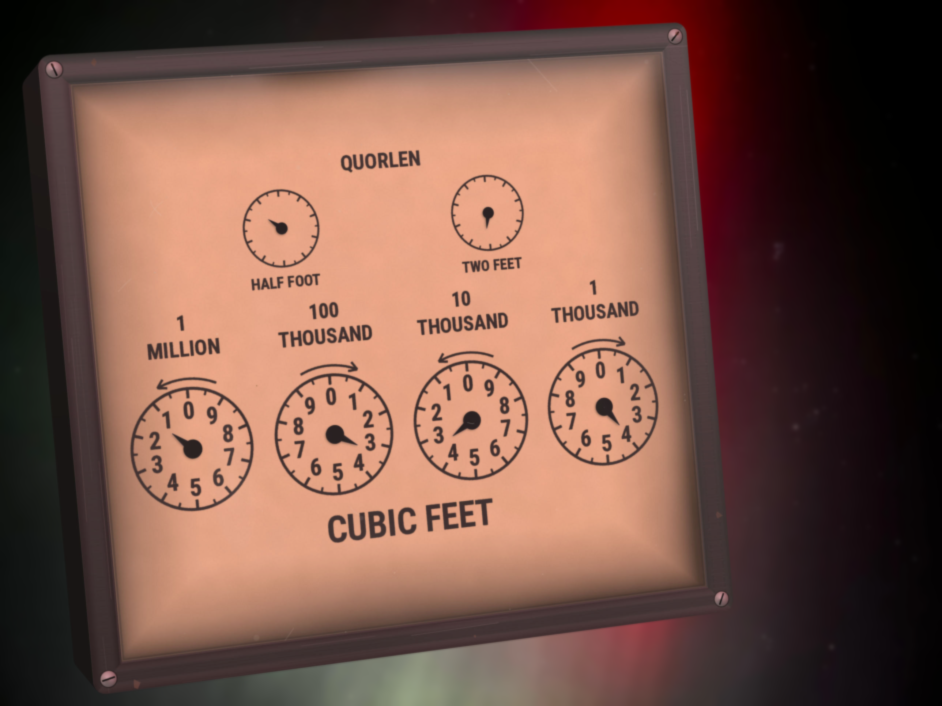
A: ft³ 133400
